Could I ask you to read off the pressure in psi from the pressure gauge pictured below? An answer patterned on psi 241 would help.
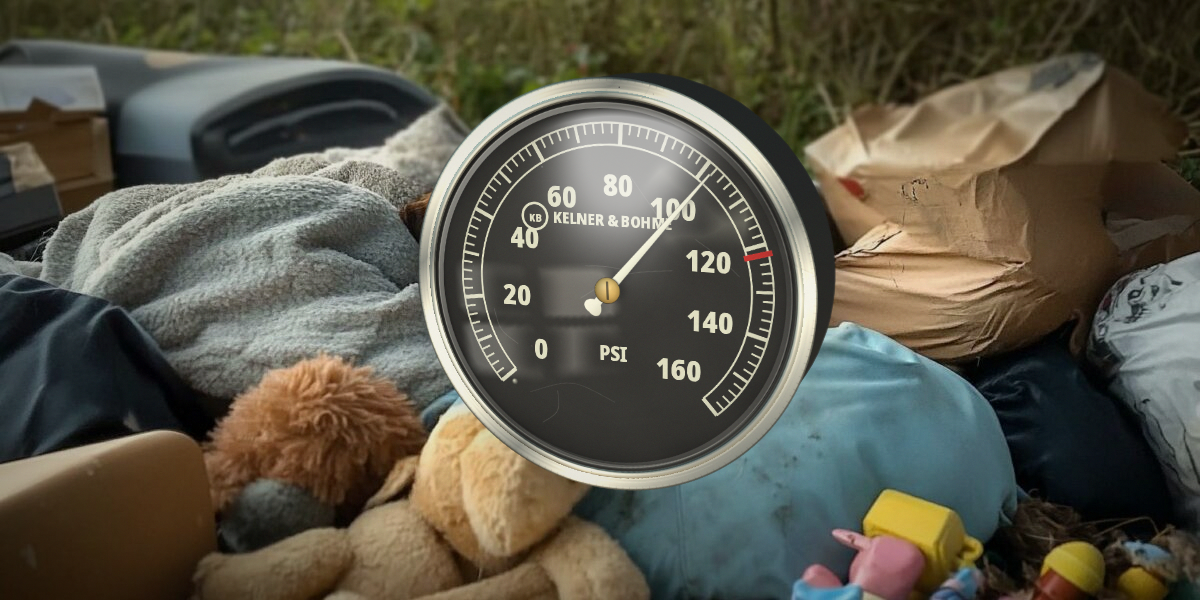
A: psi 102
